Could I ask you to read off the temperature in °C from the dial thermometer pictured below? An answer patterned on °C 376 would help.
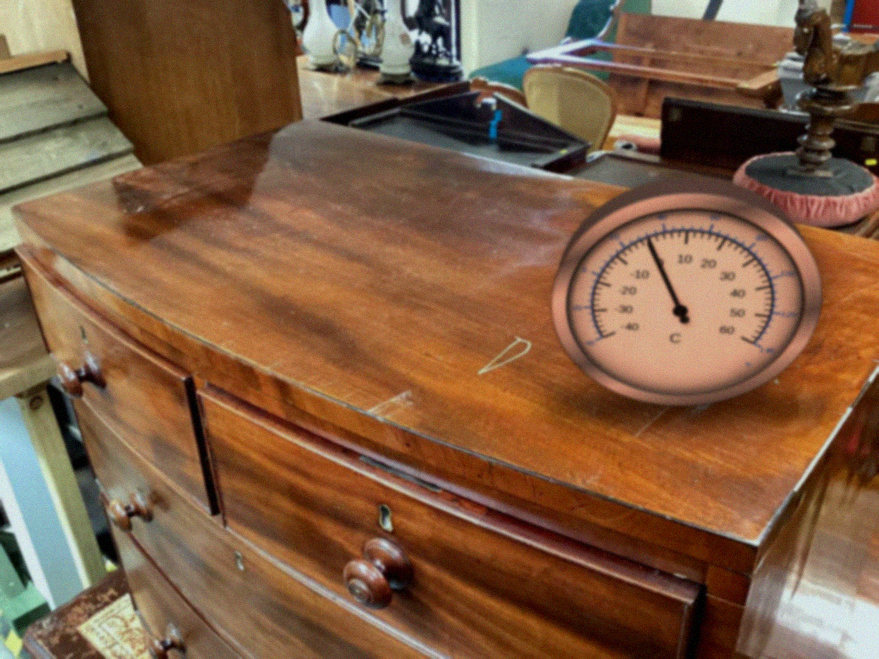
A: °C 0
